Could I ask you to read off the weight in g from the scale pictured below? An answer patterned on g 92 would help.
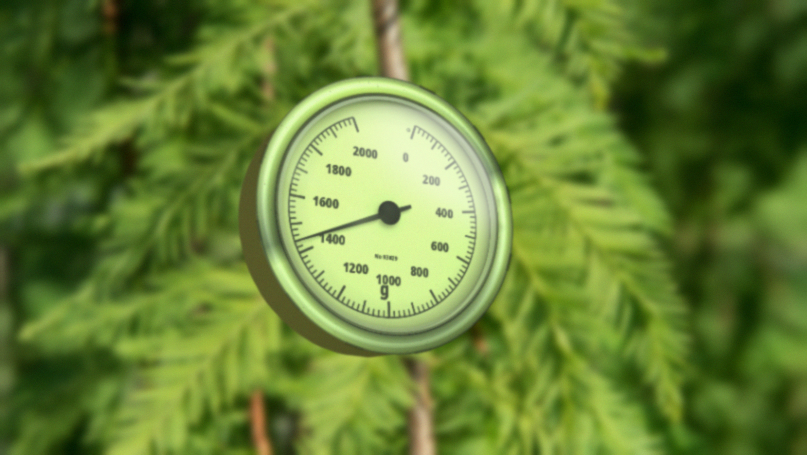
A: g 1440
